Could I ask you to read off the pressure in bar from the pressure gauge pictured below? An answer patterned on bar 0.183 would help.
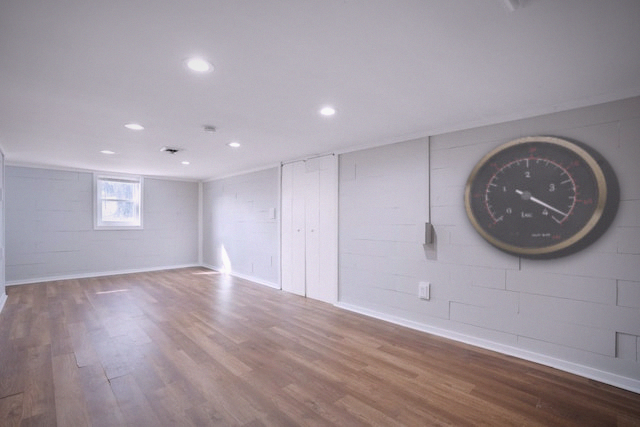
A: bar 3.8
